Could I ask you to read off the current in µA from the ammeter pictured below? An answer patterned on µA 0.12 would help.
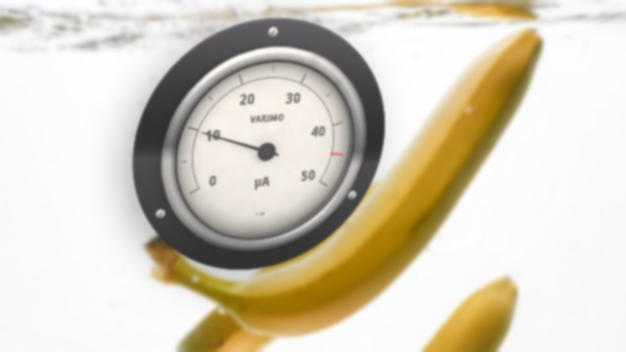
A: µA 10
